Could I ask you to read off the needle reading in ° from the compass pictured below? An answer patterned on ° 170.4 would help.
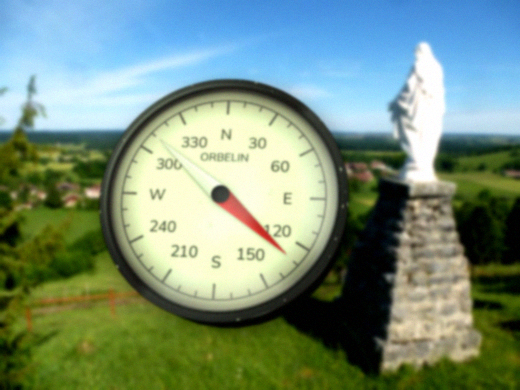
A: ° 130
